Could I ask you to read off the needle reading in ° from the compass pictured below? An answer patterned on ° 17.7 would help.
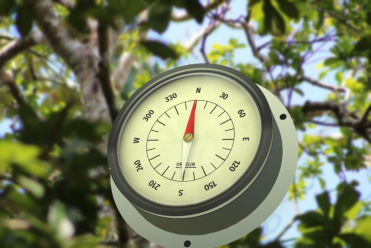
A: ° 0
